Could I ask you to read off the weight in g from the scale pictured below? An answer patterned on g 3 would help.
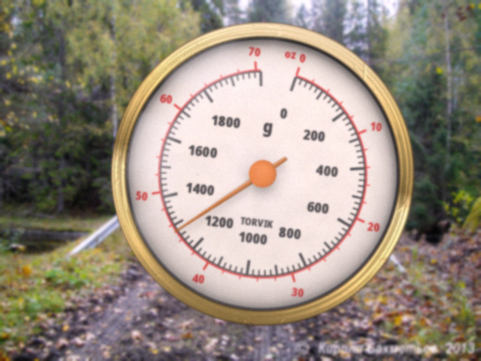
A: g 1280
